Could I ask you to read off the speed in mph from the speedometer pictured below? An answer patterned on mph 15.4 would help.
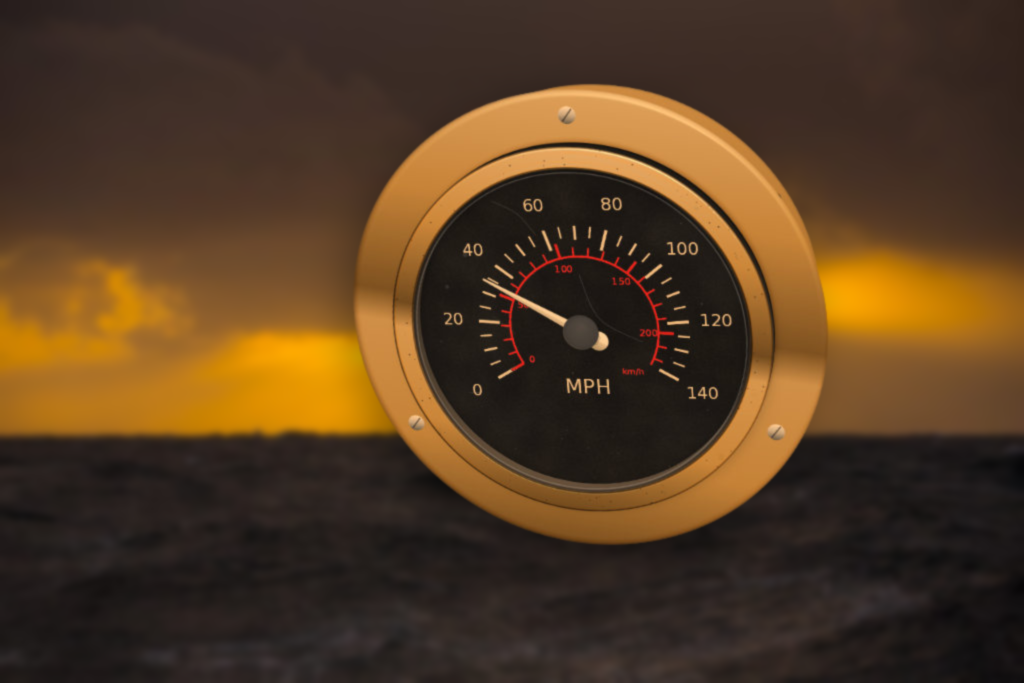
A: mph 35
